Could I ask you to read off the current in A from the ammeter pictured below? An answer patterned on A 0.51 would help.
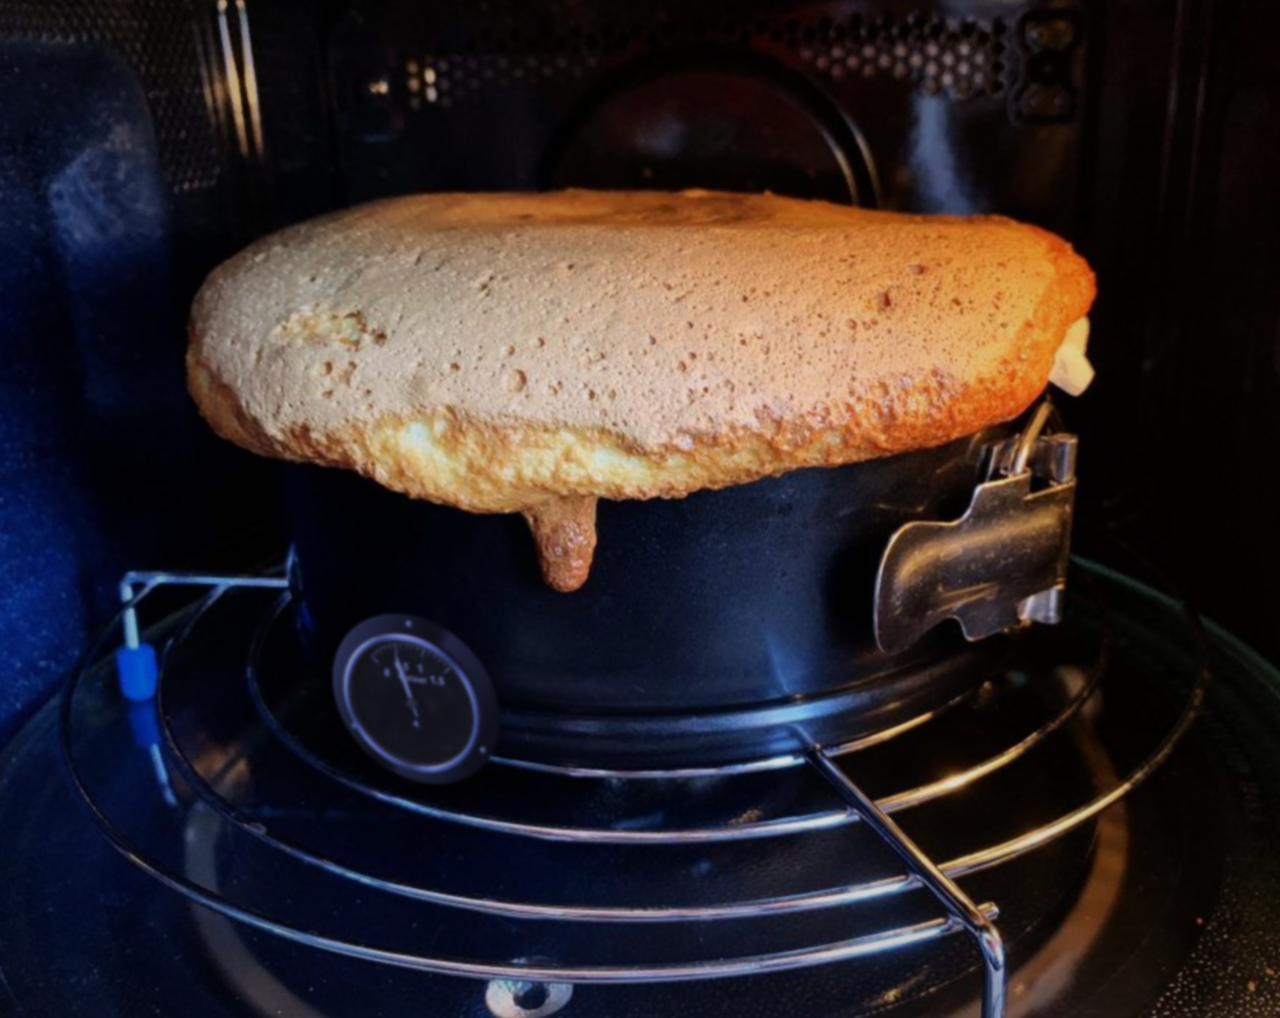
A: A 0.5
